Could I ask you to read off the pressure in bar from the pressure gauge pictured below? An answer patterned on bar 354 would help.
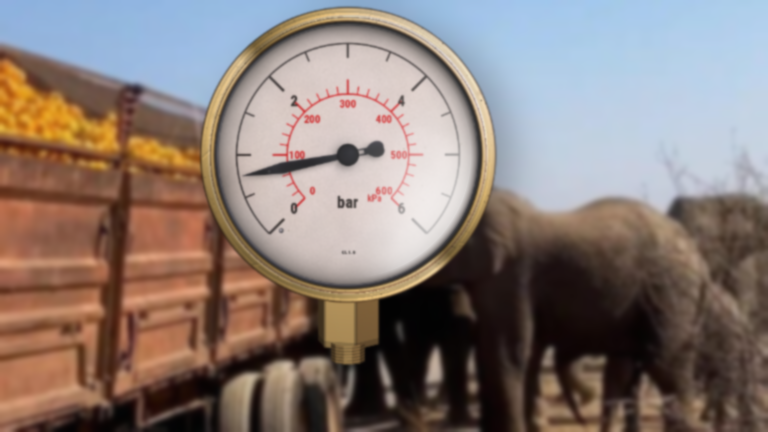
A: bar 0.75
